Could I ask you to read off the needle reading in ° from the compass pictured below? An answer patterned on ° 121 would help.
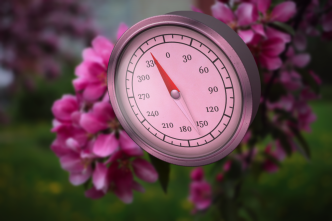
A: ° 340
